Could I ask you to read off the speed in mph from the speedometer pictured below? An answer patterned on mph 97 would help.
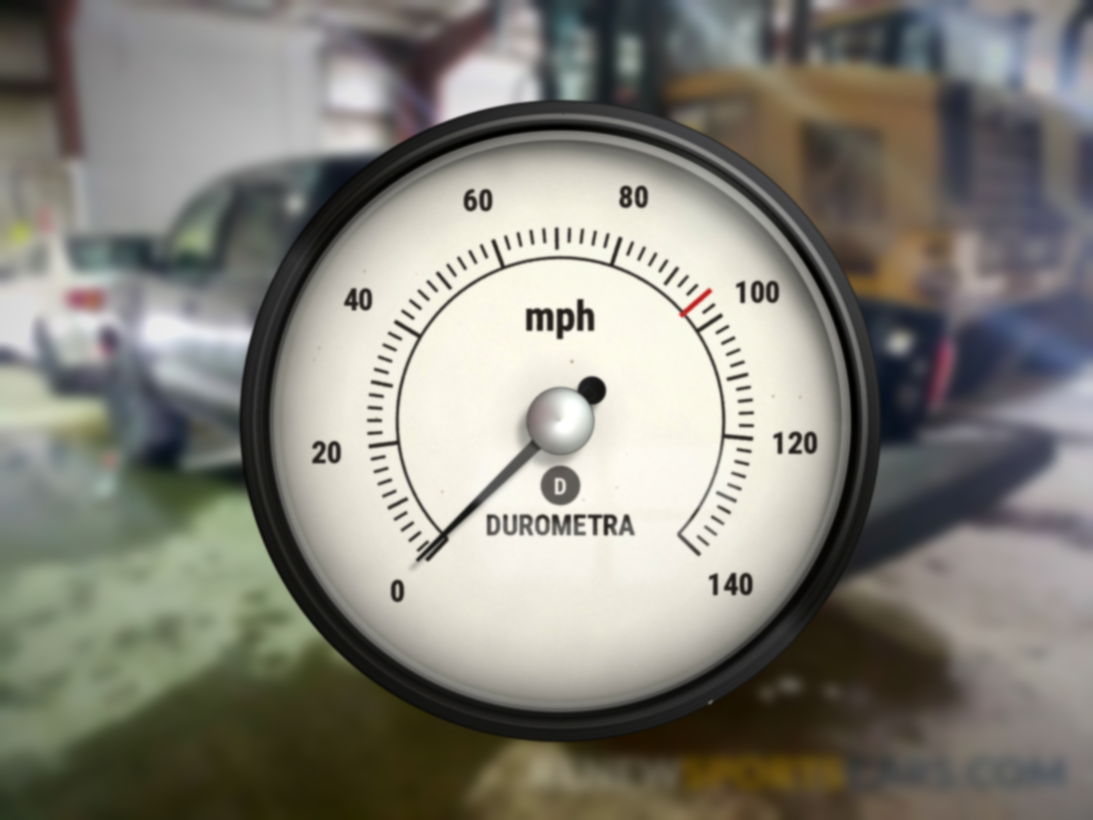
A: mph 1
